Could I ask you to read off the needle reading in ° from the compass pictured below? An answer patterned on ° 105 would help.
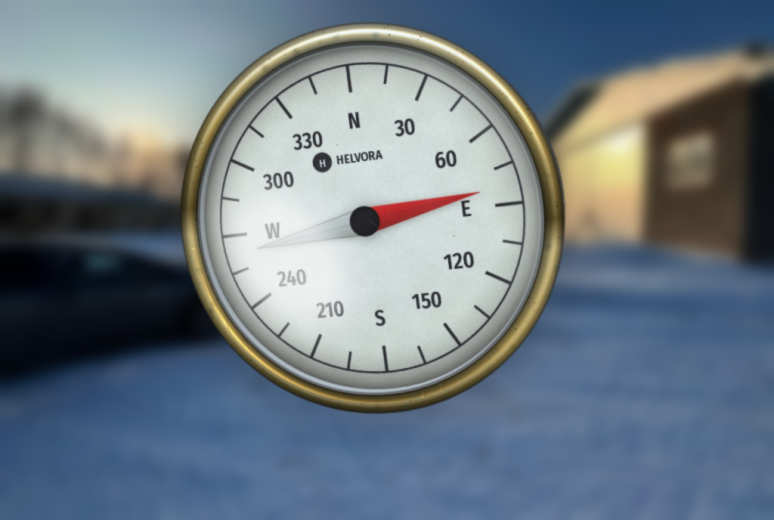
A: ° 82.5
